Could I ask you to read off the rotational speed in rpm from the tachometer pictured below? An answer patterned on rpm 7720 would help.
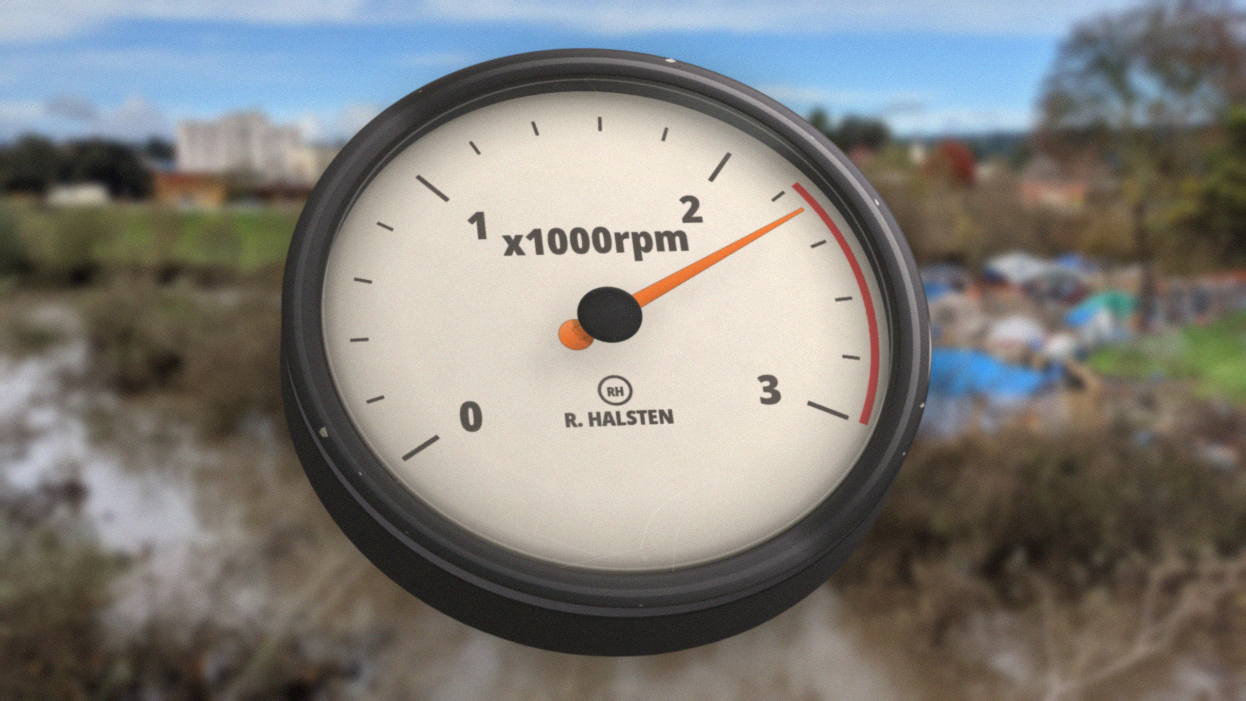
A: rpm 2300
